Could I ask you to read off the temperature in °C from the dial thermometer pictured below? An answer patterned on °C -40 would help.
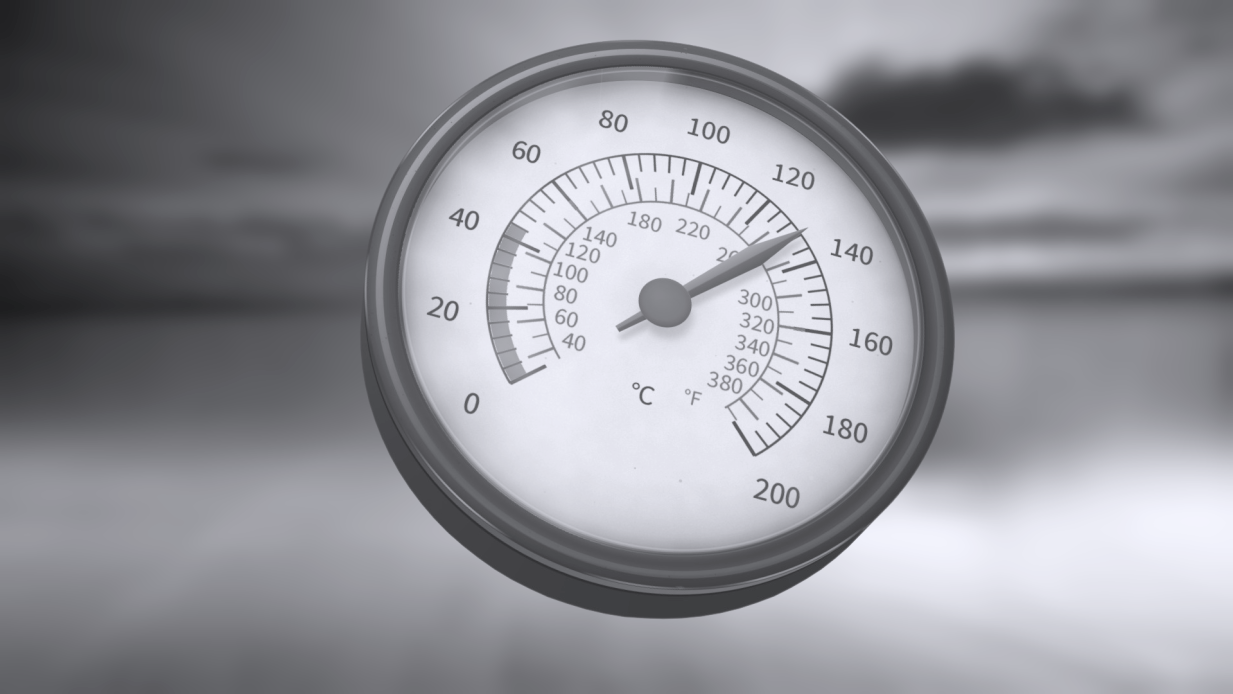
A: °C 132
